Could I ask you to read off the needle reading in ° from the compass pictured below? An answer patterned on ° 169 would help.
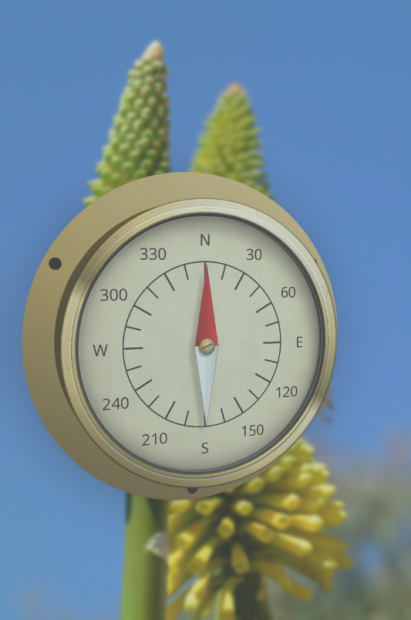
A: ° 0
